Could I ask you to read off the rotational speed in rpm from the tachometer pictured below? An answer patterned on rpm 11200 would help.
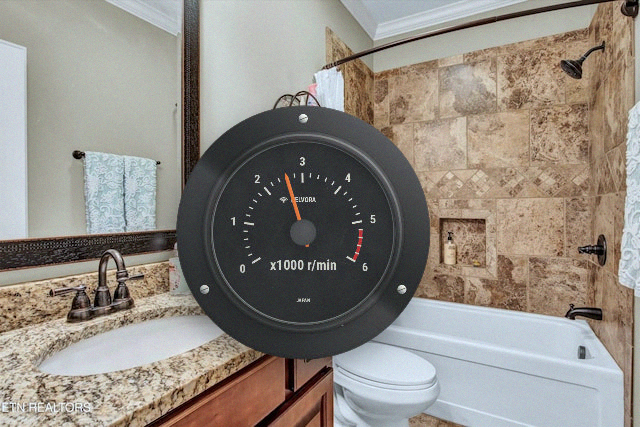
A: rpm 2600
